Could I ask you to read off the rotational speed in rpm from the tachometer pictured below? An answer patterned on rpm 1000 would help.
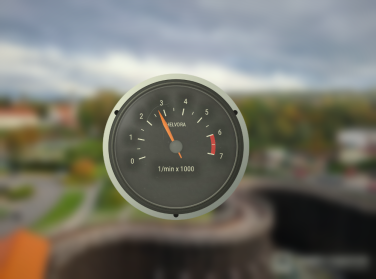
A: rpm 2750
